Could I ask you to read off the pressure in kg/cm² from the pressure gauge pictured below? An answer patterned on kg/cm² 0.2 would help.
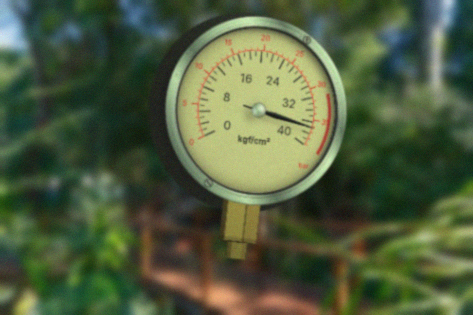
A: kg/cm² 37
